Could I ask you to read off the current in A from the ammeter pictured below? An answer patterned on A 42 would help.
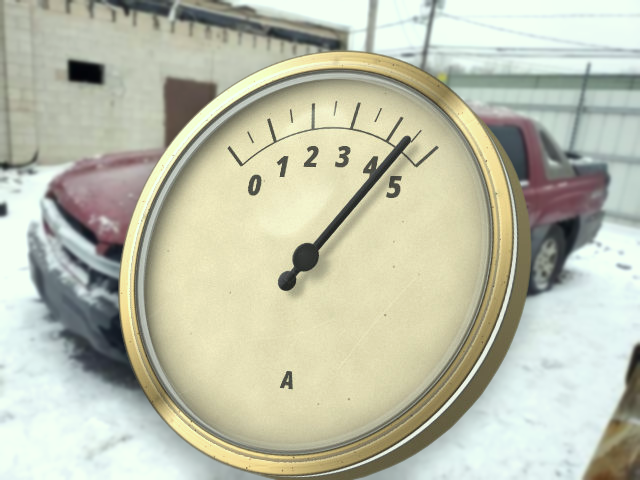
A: A 4.5
